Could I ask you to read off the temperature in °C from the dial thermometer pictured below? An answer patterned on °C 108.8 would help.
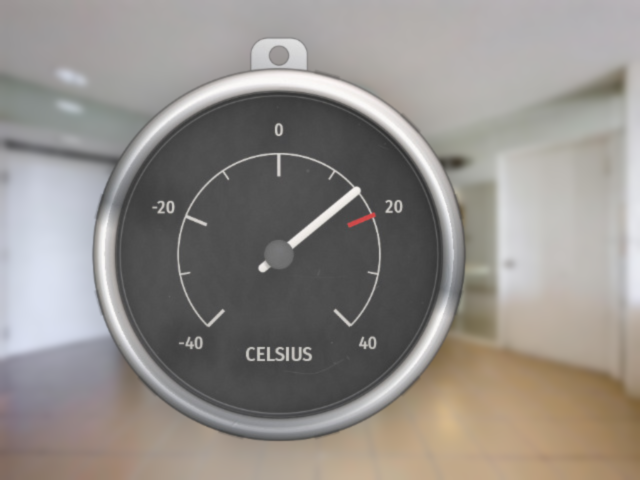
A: °C 15
